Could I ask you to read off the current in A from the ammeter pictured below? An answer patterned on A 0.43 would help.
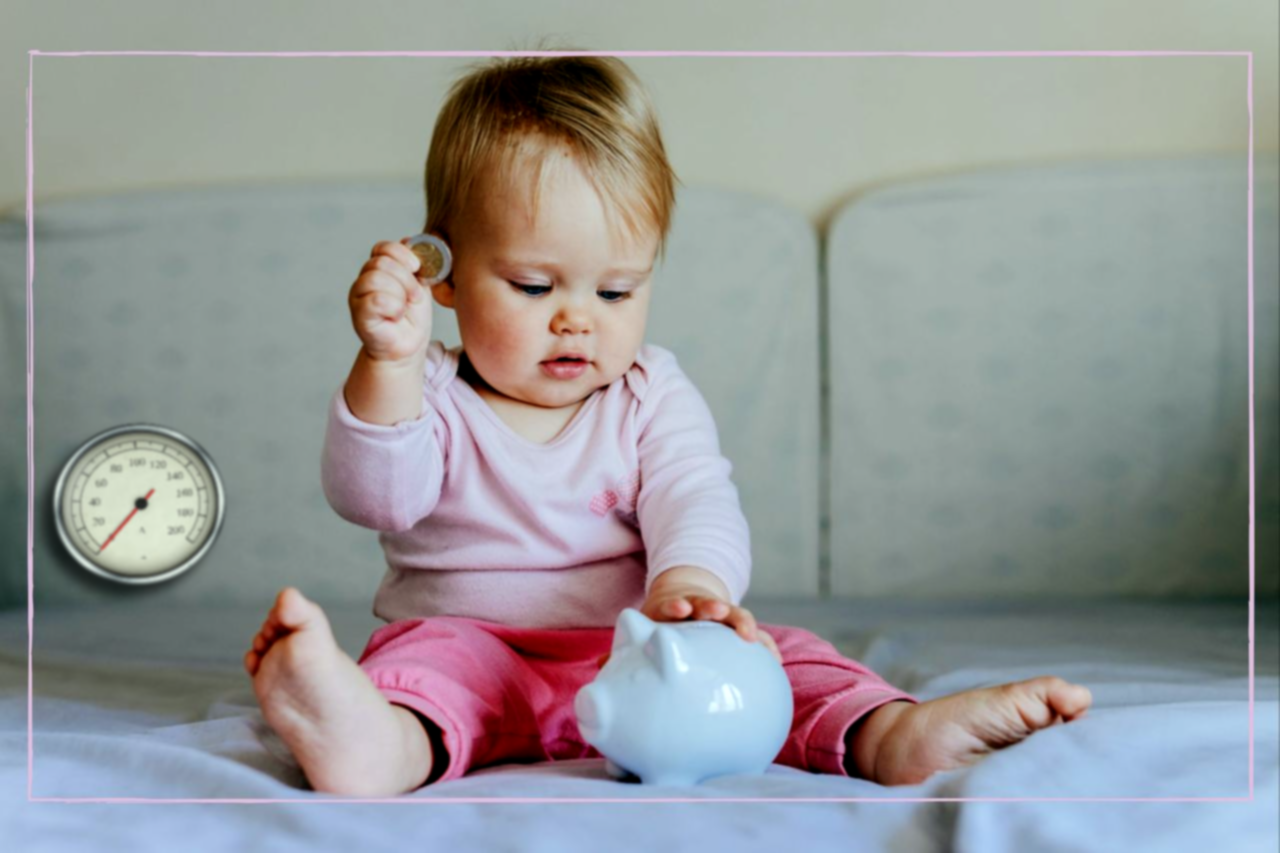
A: A 0
